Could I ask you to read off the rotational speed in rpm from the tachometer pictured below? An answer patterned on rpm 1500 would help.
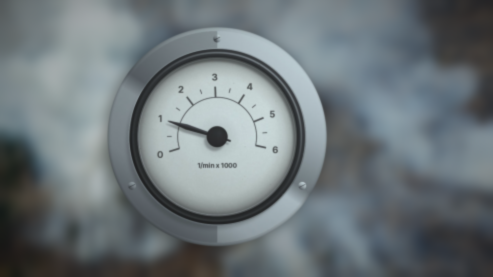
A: rpm 1000
